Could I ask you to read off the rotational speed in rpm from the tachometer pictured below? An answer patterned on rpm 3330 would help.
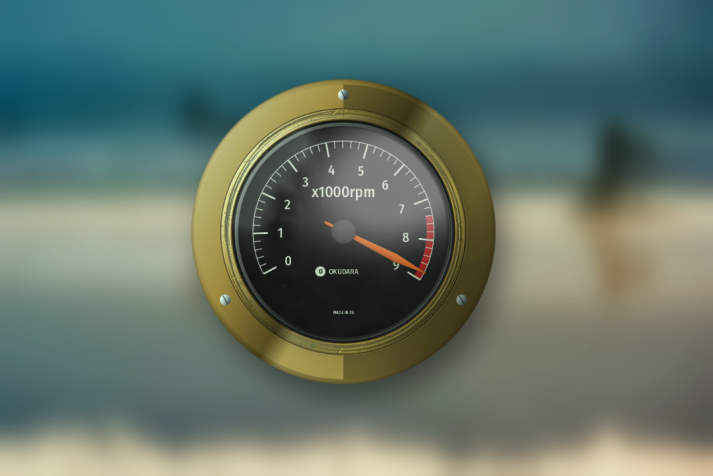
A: rpm 8800
